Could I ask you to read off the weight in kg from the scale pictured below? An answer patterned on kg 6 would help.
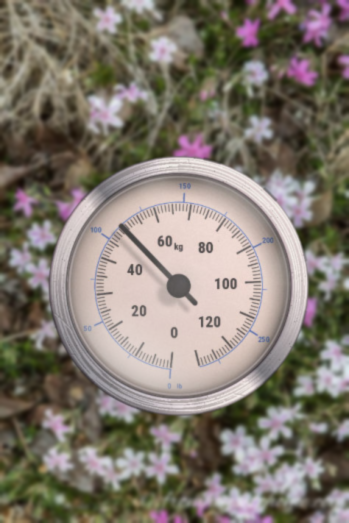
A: kg 50
